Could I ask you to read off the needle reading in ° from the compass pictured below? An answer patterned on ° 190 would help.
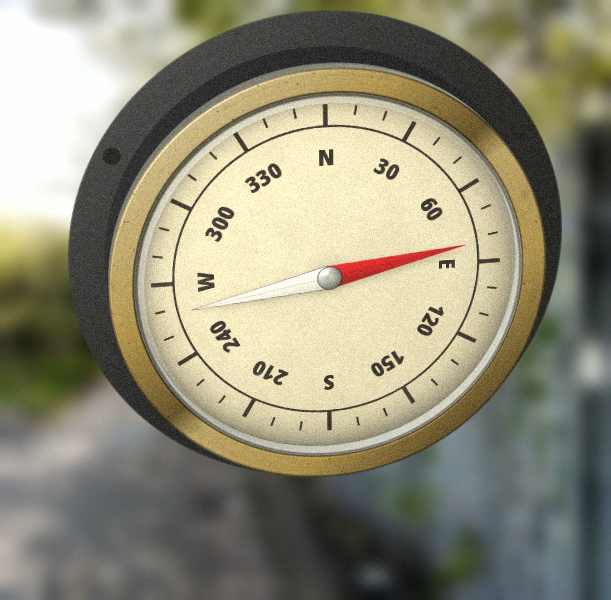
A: ° 80
